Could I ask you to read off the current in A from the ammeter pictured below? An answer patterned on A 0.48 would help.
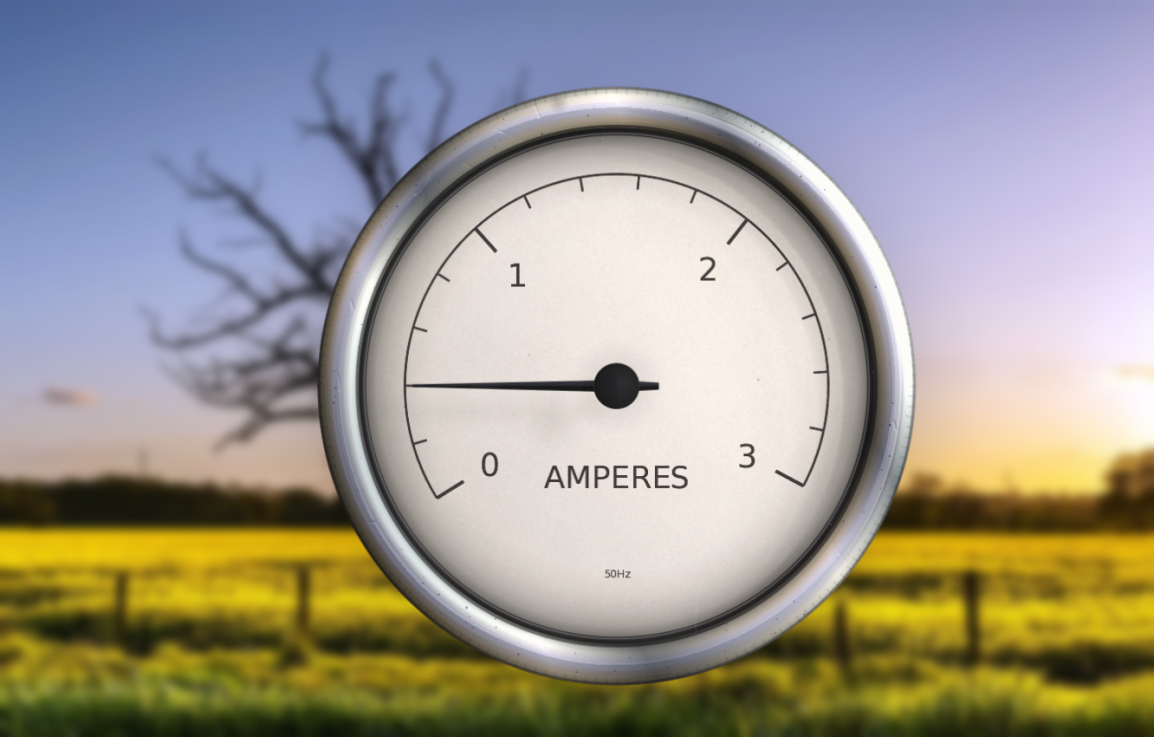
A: A 0.4
